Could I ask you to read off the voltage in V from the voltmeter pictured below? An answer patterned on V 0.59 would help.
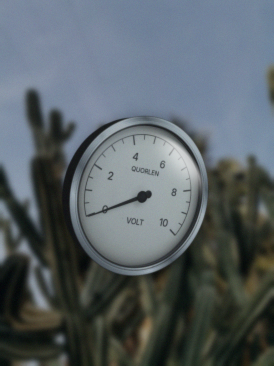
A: V 0
